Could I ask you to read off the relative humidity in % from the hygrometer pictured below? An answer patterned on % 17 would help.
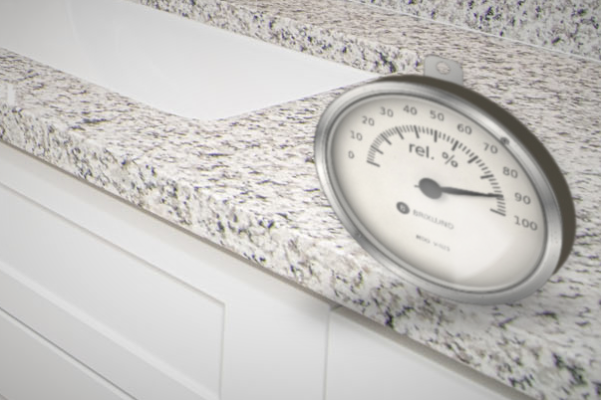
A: % 90
